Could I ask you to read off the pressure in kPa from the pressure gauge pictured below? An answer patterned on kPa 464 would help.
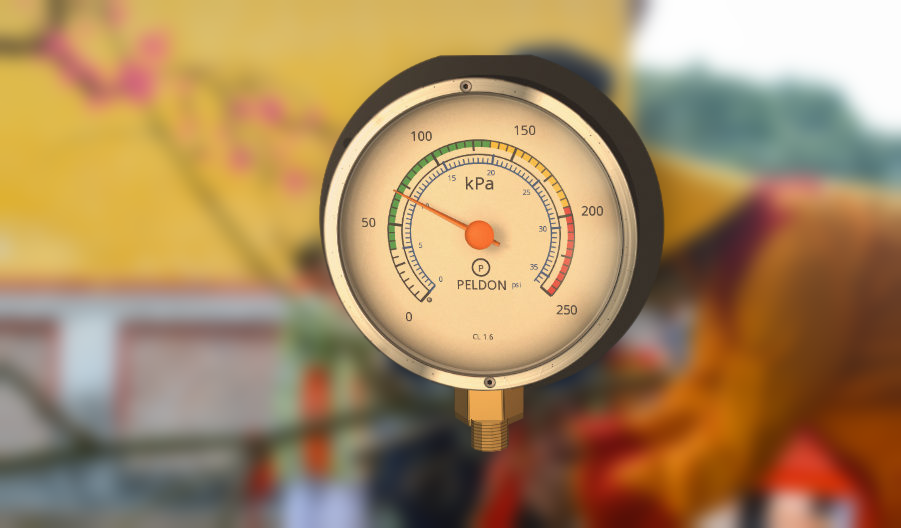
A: kPa 70
